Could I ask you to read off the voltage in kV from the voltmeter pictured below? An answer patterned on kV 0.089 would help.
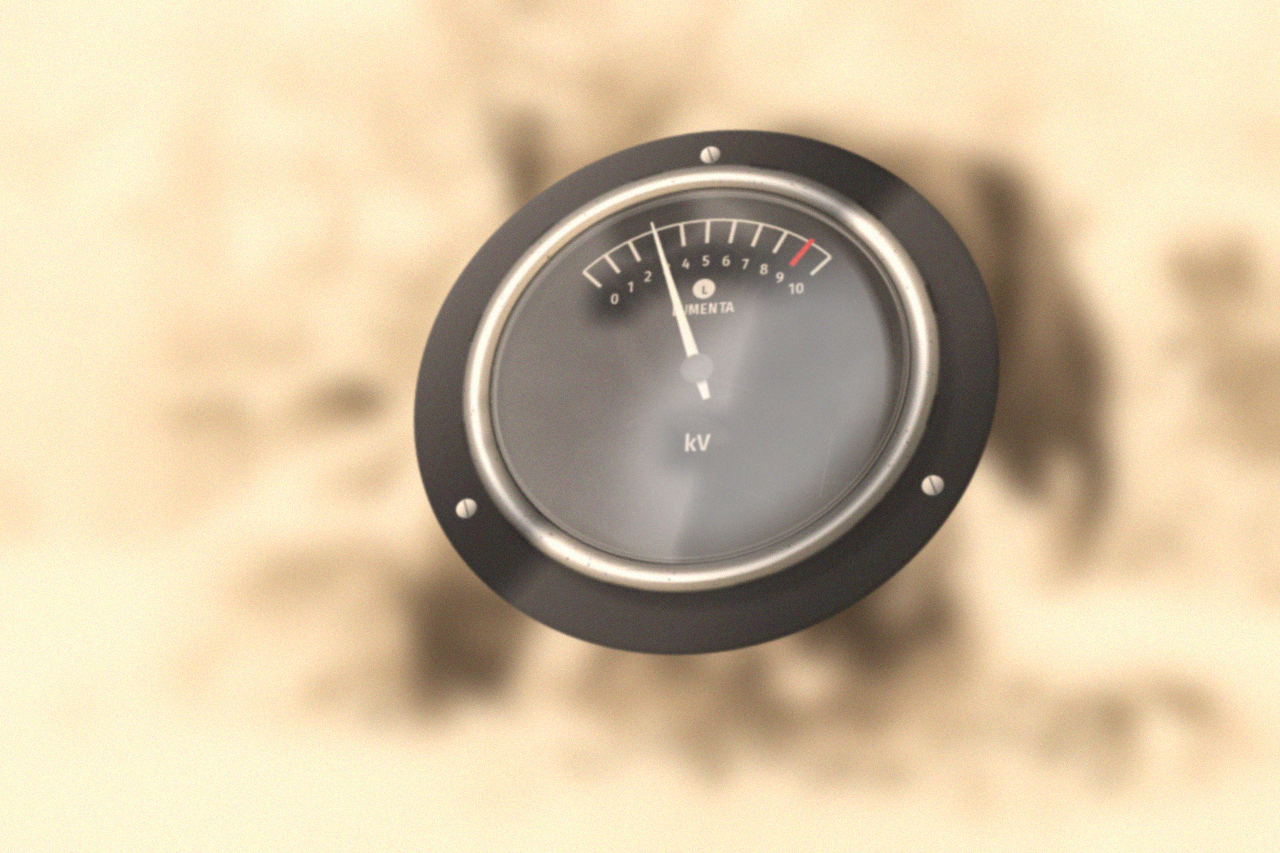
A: kV 3
